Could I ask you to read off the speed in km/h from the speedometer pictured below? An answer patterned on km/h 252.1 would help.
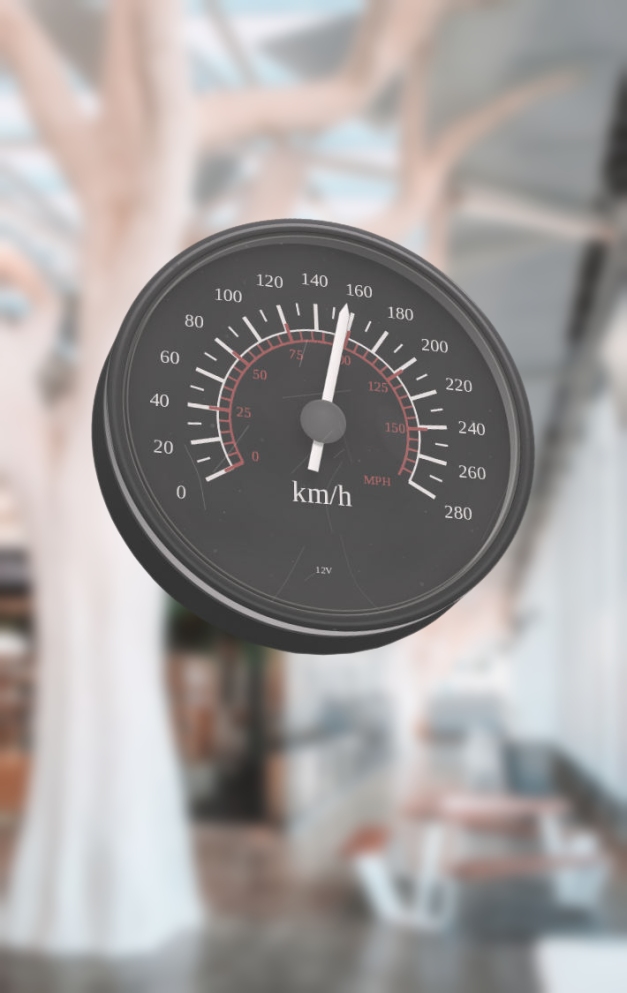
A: km/h 155
